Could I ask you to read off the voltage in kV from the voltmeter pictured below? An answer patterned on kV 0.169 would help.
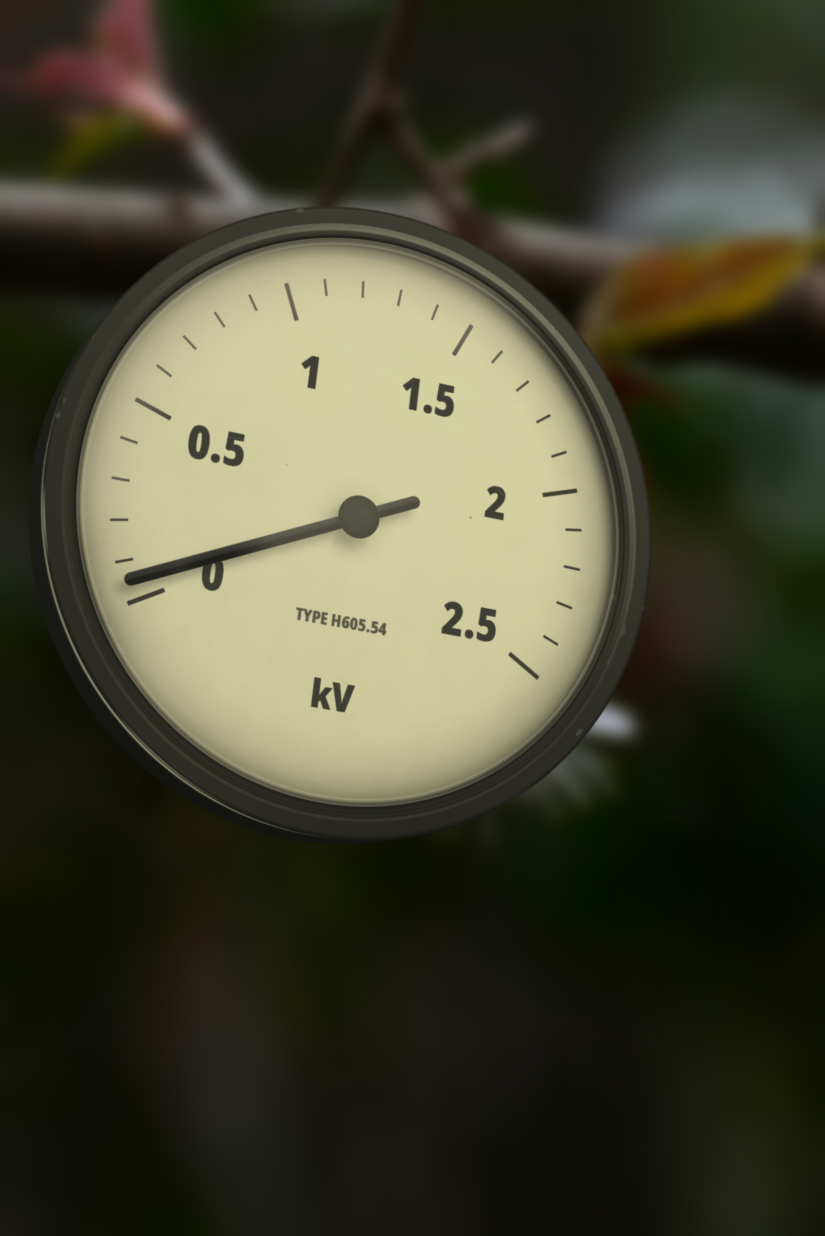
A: kV 0.05
